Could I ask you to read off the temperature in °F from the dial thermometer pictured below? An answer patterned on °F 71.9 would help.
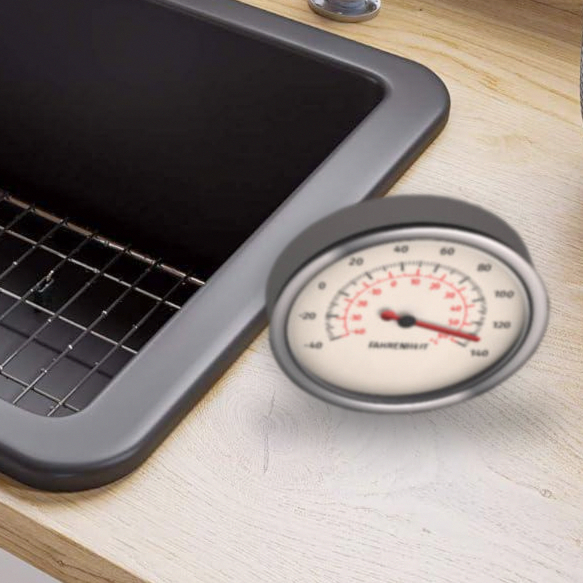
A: °F 130
